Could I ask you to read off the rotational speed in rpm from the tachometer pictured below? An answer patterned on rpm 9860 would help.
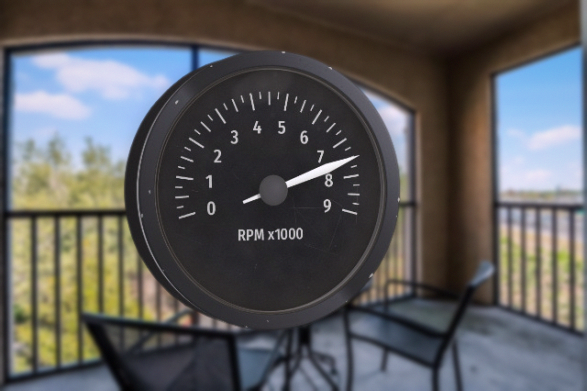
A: rpm 7500
